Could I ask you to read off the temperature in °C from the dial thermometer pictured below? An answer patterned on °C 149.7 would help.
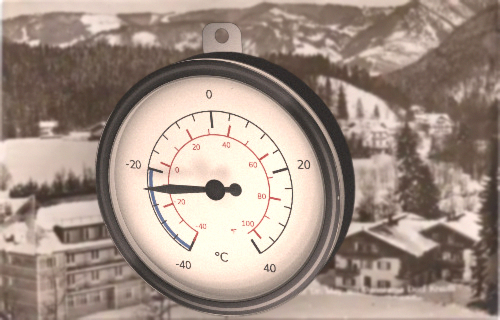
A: °C -24
